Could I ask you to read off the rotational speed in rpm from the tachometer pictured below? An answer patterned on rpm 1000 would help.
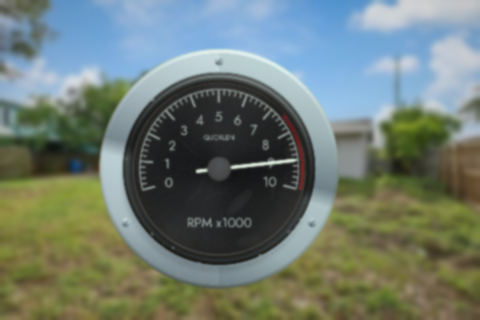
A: rpm 9000
